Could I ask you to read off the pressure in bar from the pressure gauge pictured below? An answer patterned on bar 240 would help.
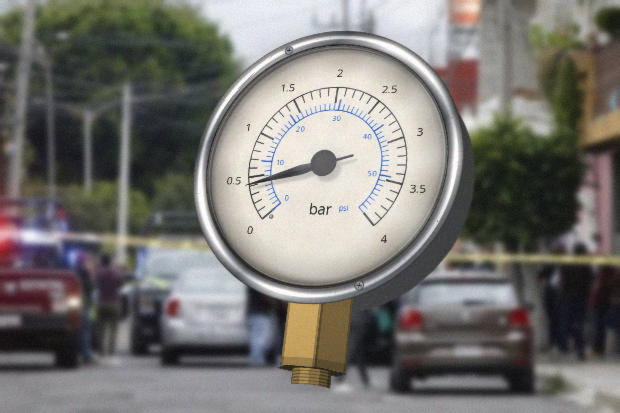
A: bar 0.4
